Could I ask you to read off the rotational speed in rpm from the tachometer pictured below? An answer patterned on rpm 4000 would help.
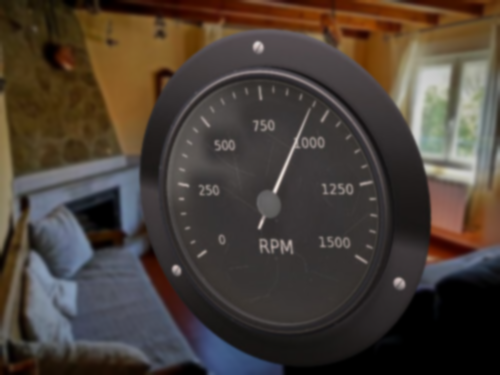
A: rpm 950
